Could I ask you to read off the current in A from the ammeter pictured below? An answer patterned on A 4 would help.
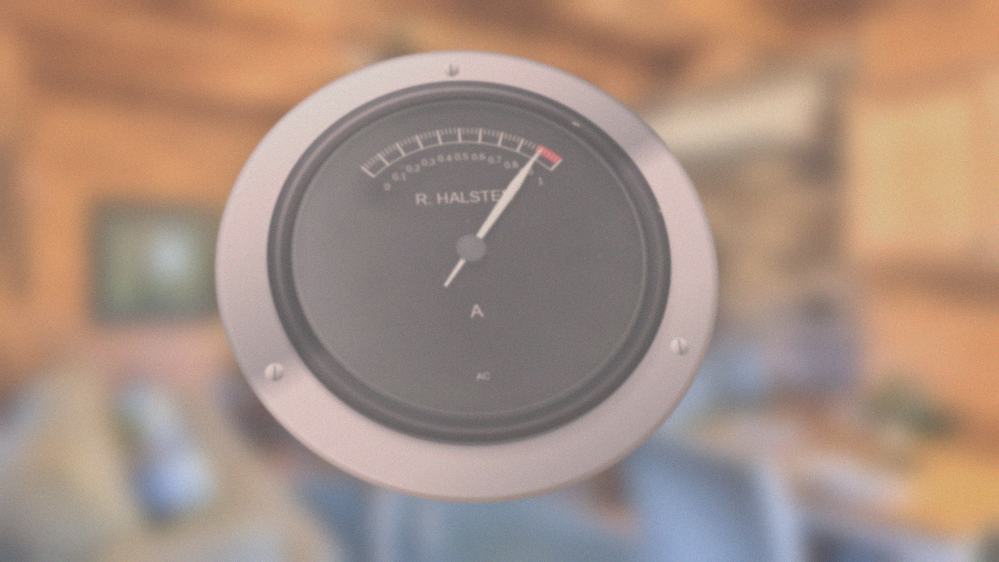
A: A 0.9
